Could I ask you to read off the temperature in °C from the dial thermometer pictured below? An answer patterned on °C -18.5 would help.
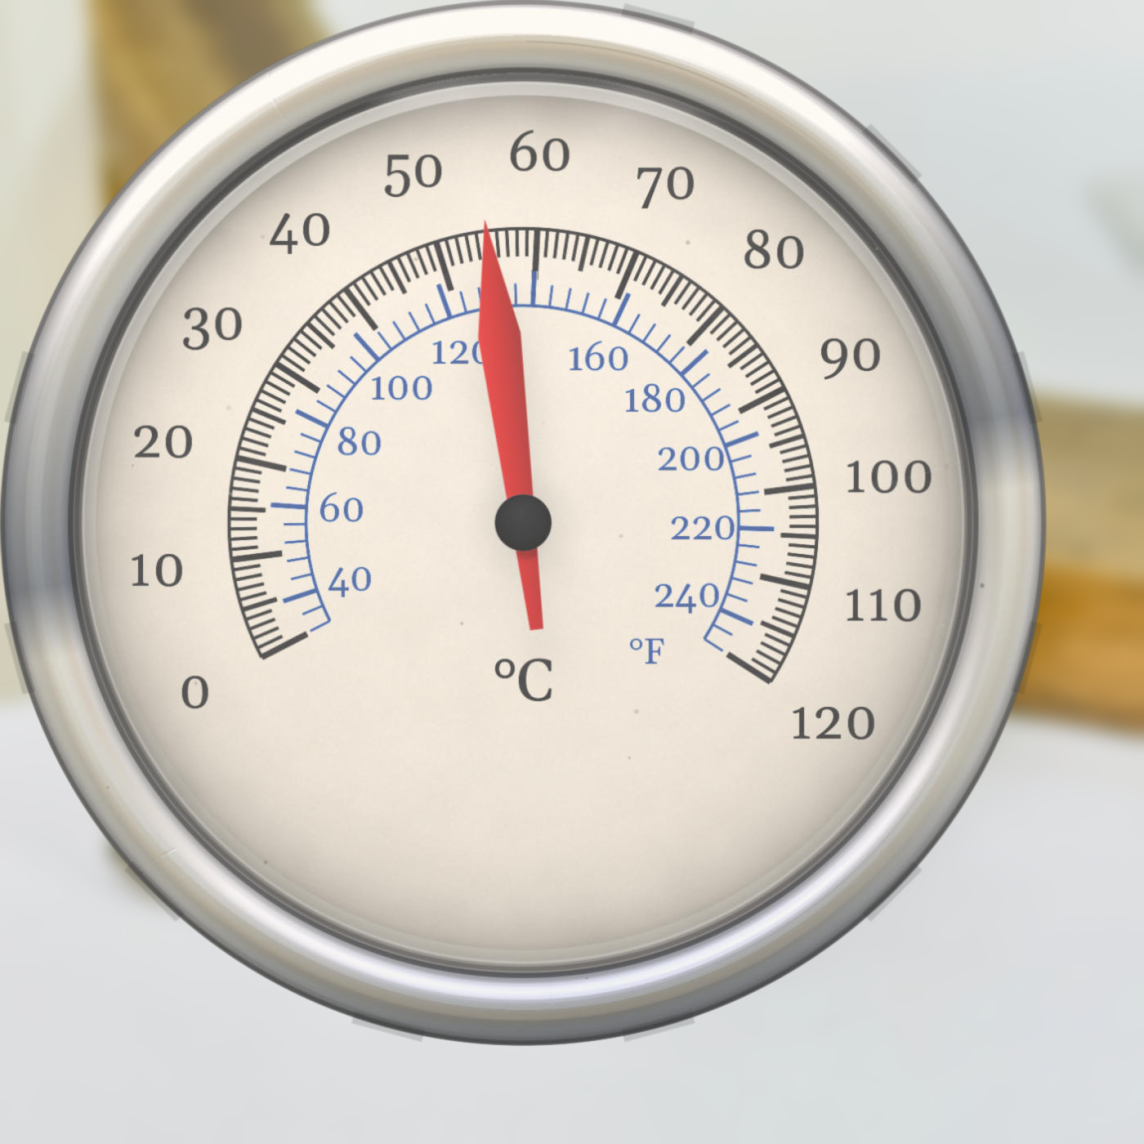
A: °C 55
